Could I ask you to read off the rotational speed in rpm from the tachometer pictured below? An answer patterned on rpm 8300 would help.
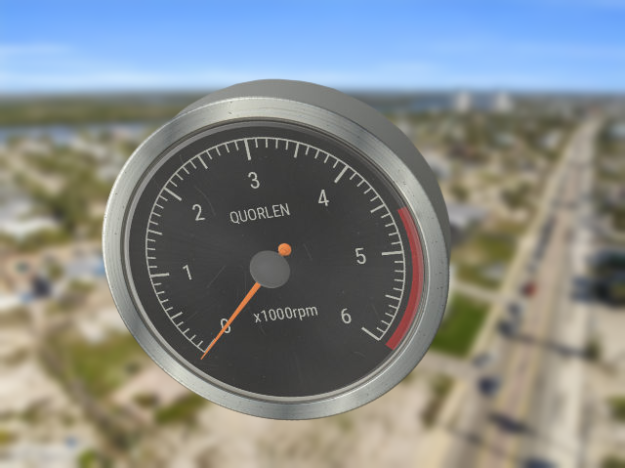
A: rpm 0
